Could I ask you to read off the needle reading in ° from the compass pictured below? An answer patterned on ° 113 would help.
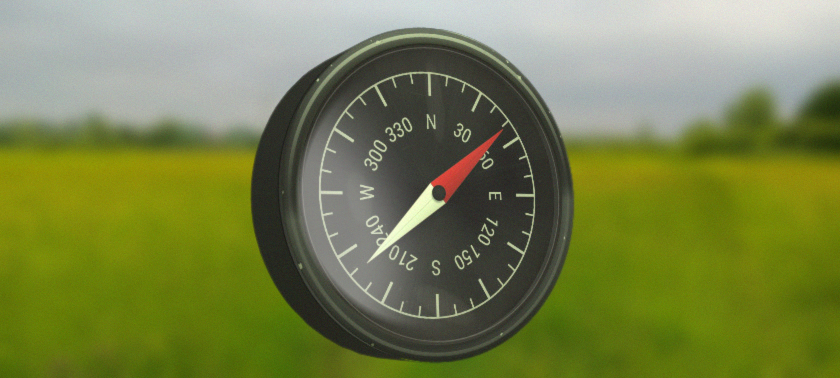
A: ° 50
